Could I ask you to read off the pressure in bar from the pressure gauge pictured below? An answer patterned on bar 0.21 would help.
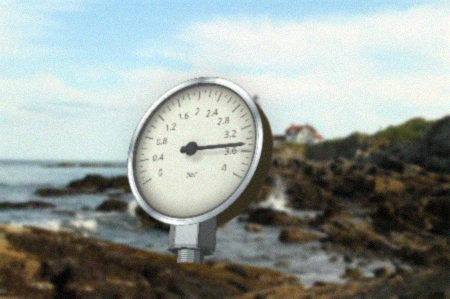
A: bar 3.5
